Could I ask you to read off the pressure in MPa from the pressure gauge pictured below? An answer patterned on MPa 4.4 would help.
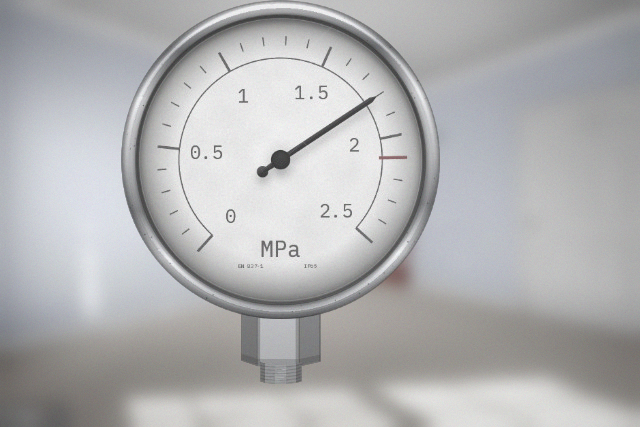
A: MPa 1.8
